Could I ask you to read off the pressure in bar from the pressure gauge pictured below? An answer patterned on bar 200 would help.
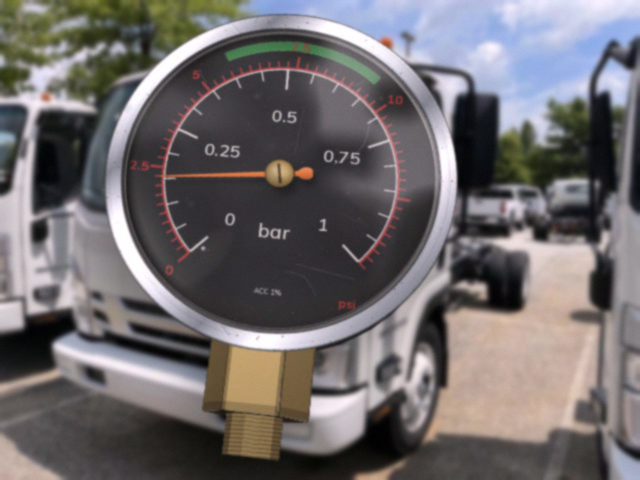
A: bar 0.15
